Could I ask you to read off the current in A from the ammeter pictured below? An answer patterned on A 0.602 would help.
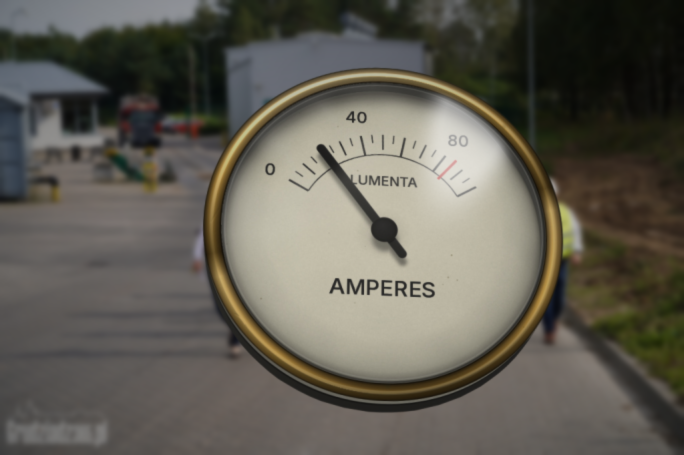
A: A 20
